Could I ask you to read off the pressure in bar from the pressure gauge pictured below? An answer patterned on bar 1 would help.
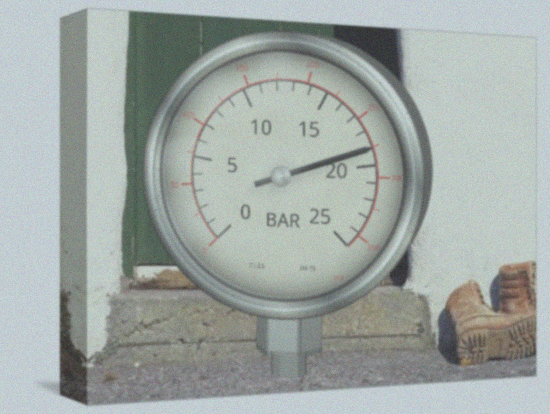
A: bar 19
